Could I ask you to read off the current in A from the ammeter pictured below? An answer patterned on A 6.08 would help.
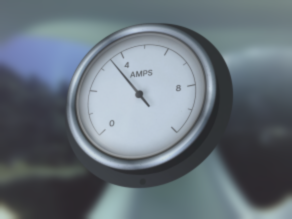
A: A 3.5
